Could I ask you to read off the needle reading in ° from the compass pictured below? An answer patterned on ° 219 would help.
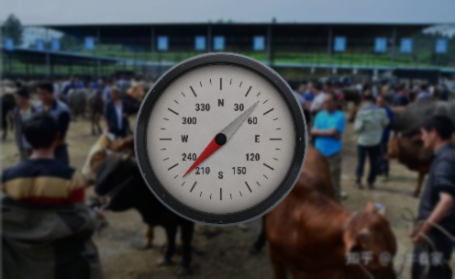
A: ° 225
